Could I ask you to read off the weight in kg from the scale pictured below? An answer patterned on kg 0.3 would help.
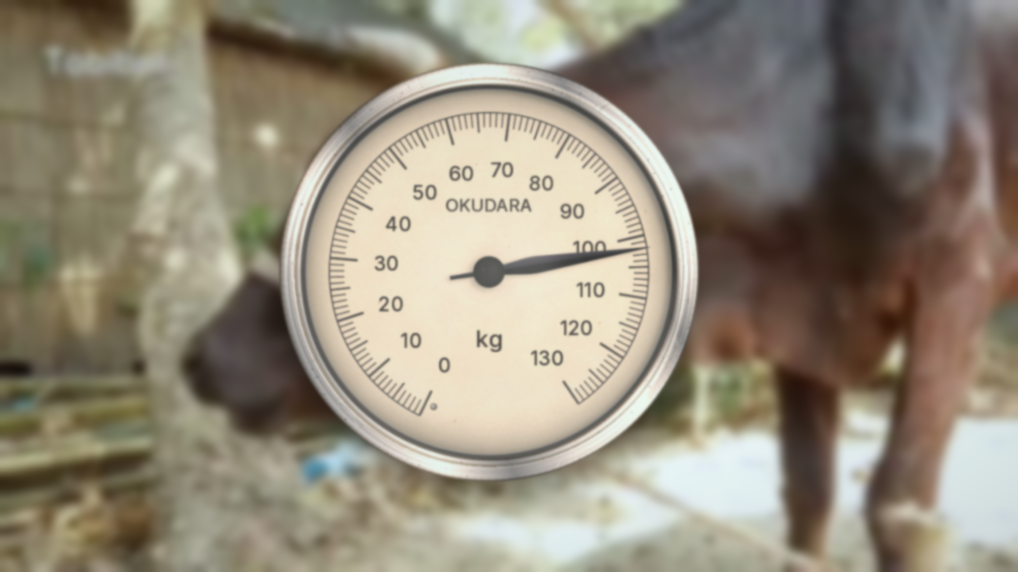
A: kg 102
